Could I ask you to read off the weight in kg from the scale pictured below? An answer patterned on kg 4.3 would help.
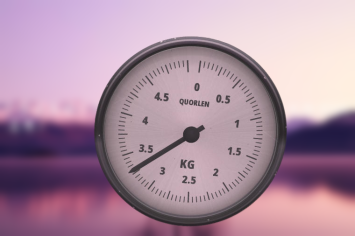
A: kg 3.3
